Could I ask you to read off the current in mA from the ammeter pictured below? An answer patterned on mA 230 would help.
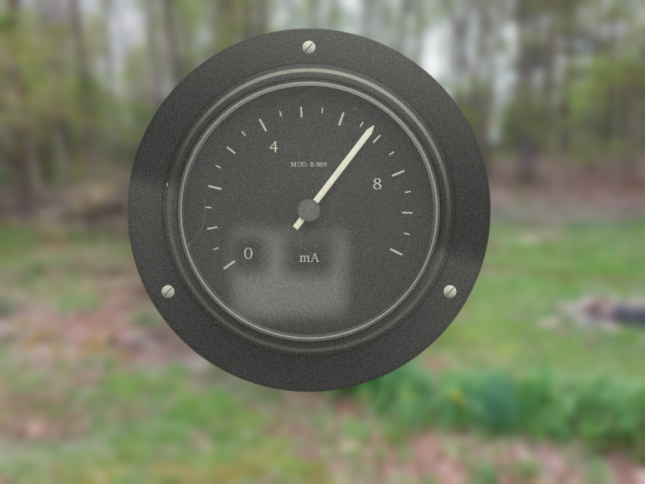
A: mA 6.75
